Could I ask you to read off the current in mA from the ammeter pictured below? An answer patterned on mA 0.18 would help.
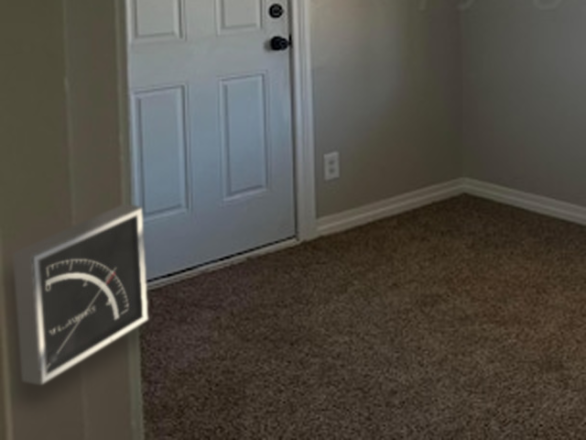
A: mA 3
